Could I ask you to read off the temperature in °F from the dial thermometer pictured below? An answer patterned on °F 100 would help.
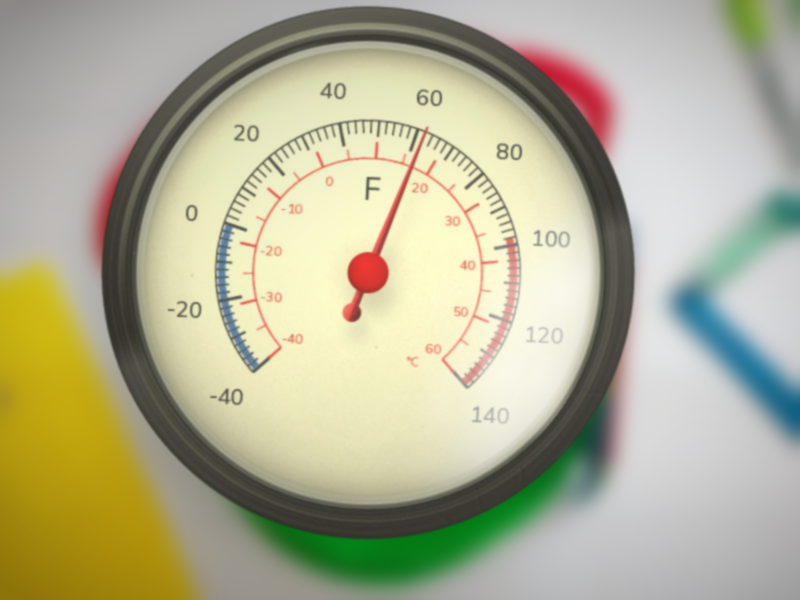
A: °F 62
